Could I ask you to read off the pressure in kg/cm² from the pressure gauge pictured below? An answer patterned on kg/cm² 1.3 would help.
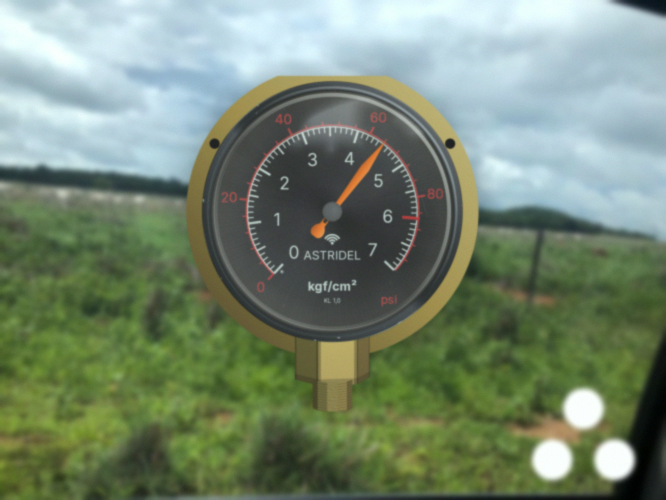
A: kg/cm² 4.5
